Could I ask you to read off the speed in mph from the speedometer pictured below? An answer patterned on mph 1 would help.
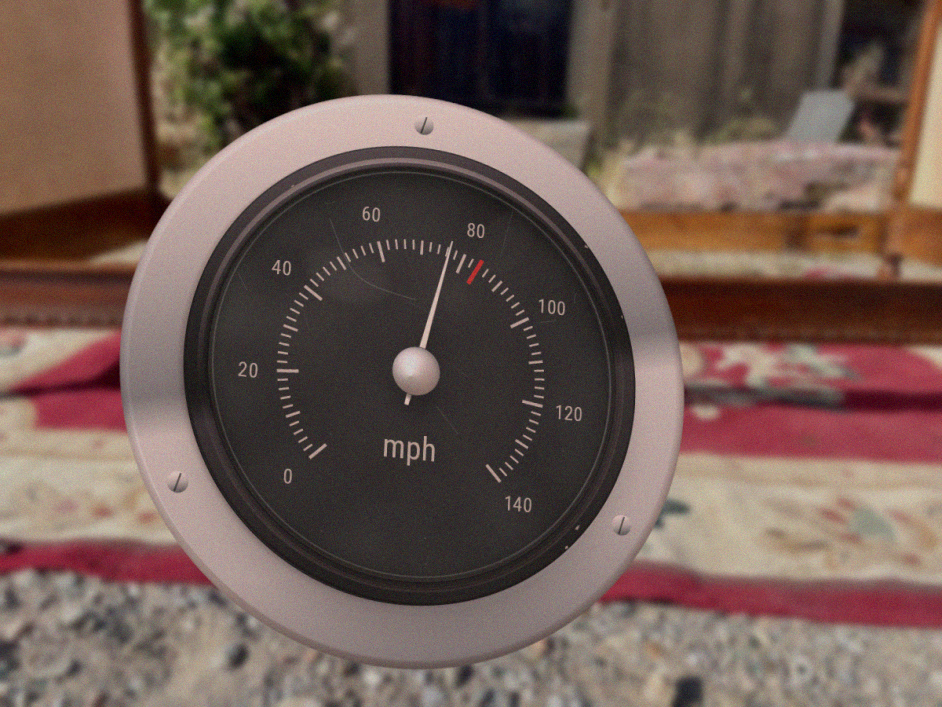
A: mph 76
